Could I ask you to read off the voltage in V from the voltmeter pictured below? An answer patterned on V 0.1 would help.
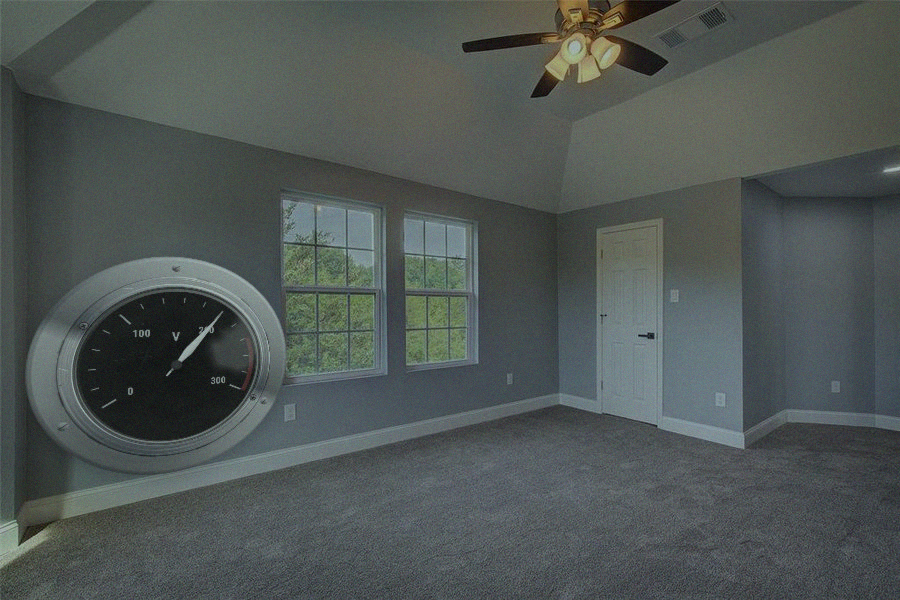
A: V 200
